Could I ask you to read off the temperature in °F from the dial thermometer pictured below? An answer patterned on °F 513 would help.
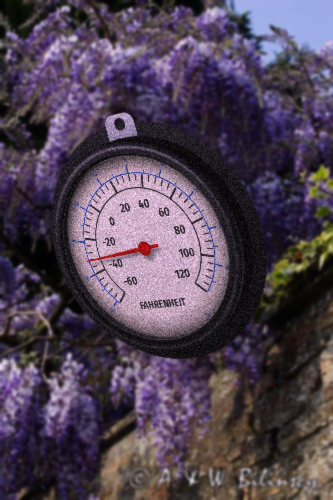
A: °F -32
